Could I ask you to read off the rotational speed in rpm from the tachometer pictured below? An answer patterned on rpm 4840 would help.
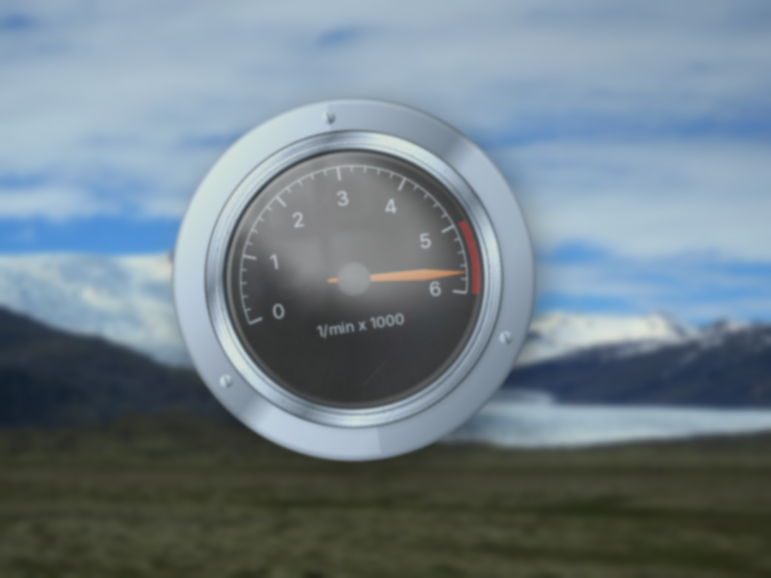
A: rpm 5700
